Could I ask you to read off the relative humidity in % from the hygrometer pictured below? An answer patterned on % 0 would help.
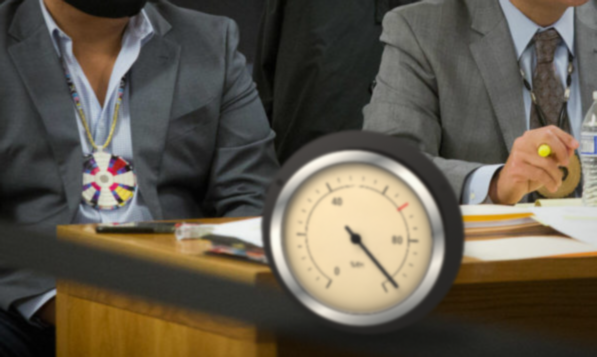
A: % 96
